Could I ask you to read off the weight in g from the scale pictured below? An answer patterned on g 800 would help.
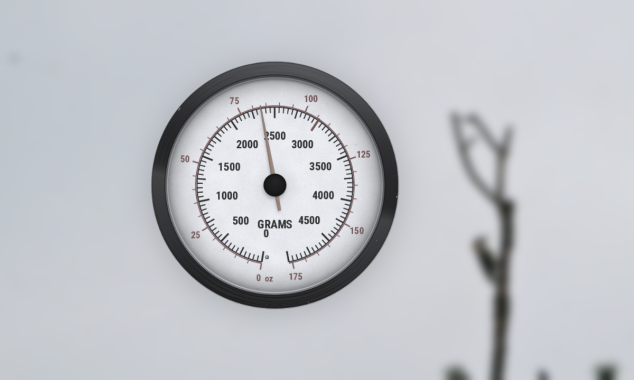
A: g 2350
